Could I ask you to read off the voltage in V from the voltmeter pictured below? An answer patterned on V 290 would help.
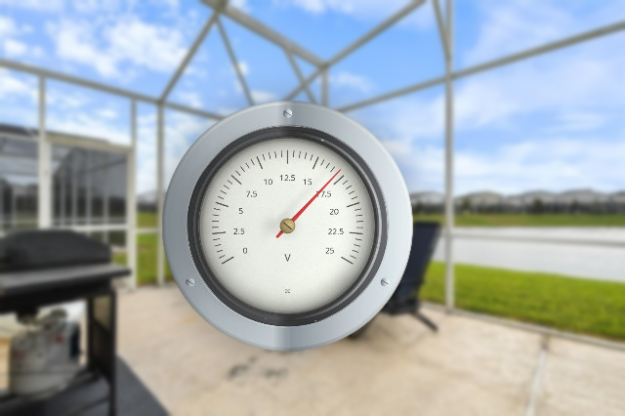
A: V 17
